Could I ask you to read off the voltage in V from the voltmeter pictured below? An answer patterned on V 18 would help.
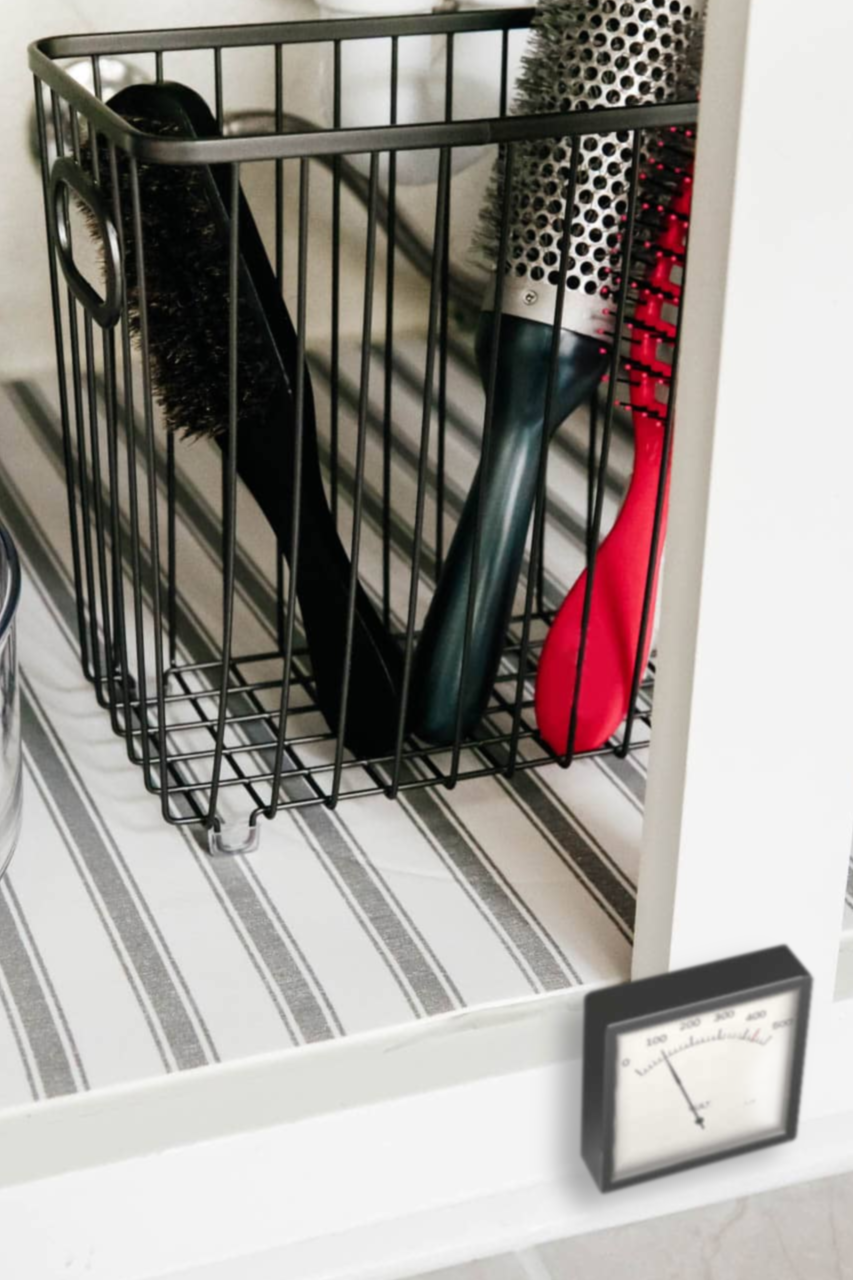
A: V 100
